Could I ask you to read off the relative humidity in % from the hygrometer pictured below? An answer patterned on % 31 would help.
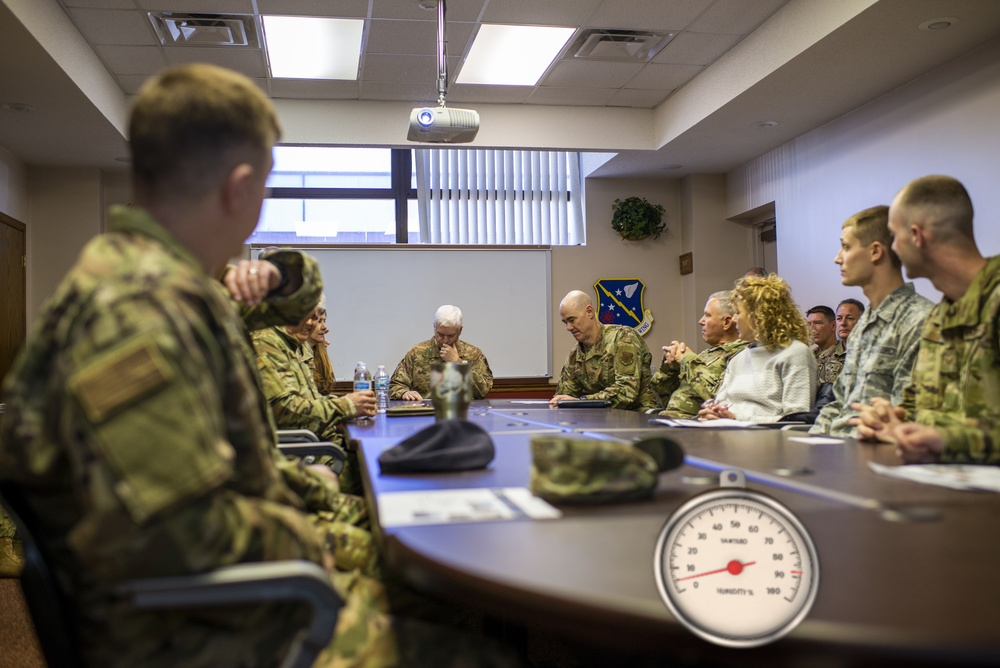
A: % 5
